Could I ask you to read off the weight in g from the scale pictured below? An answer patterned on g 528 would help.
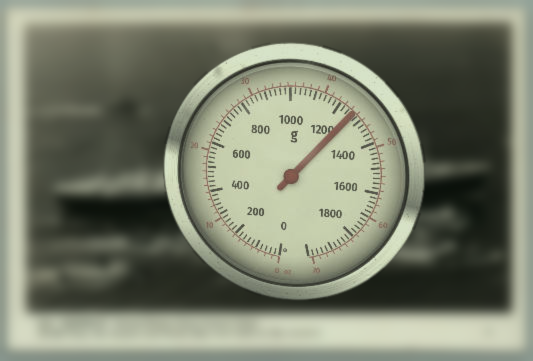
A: g 1260
